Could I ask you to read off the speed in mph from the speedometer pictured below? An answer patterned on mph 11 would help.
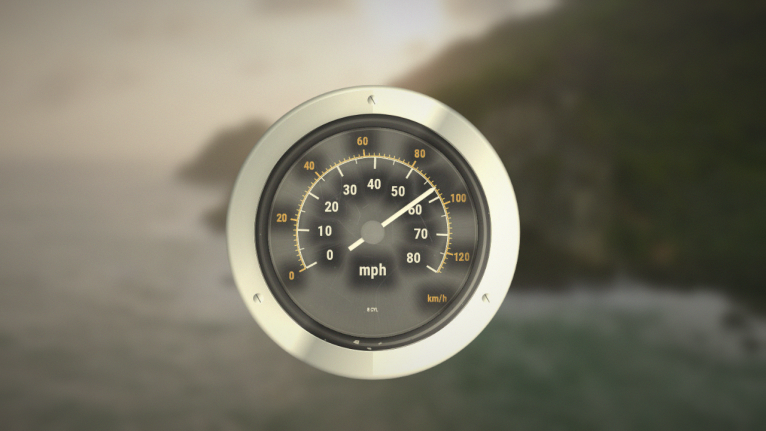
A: mph 57.5
